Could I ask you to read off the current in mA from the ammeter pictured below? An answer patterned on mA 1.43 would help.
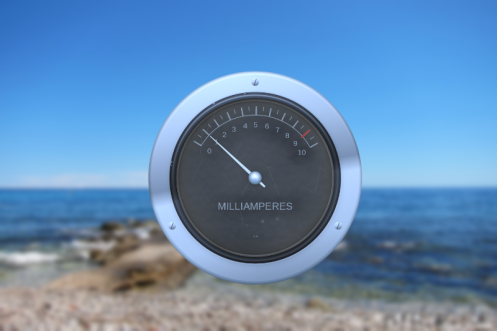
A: mA 1
